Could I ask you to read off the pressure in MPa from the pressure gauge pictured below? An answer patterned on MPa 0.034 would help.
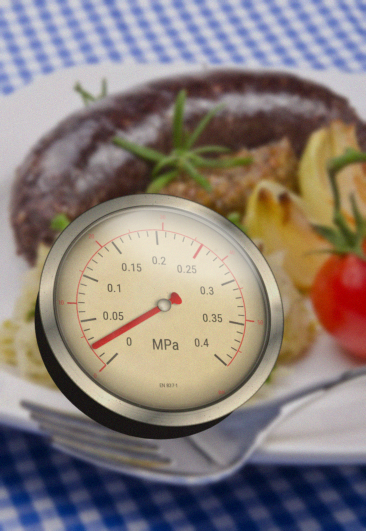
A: MPa 0.02
